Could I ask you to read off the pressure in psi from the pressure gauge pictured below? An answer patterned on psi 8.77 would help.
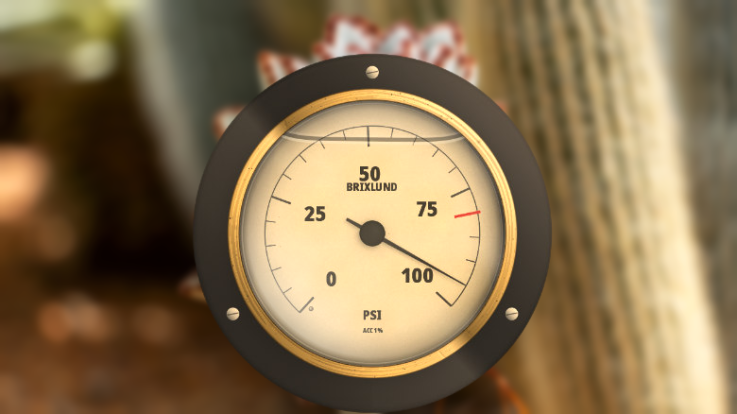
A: psi 95
